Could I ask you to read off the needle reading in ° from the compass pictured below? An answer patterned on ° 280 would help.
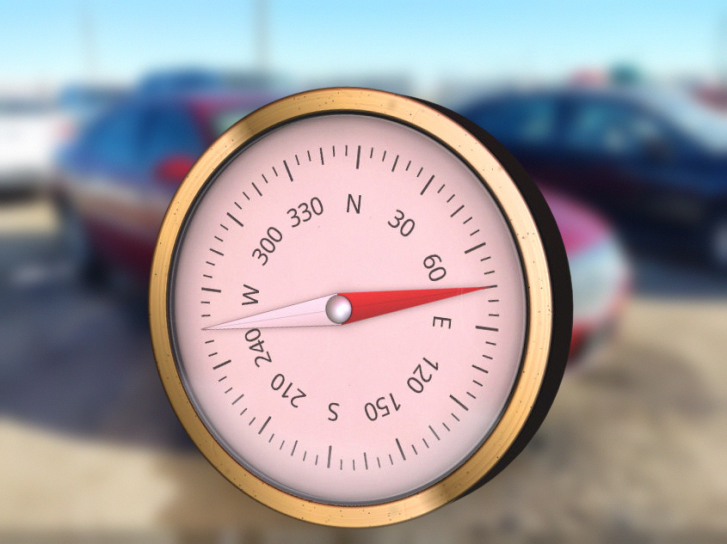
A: ° 75
